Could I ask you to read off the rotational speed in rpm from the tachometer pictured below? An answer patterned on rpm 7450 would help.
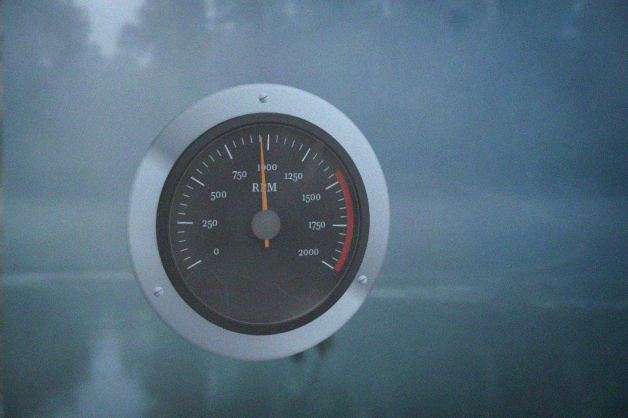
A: rpm 950
